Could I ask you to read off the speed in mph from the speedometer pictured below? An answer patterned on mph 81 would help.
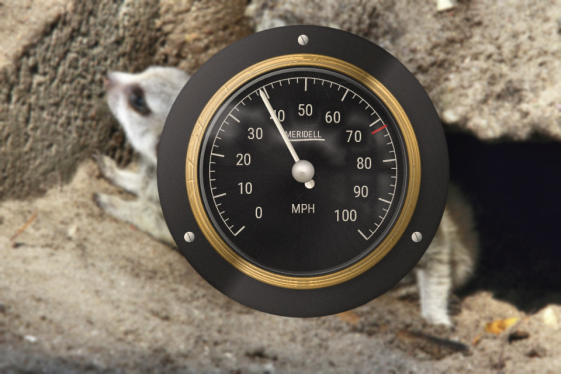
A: mph 39
